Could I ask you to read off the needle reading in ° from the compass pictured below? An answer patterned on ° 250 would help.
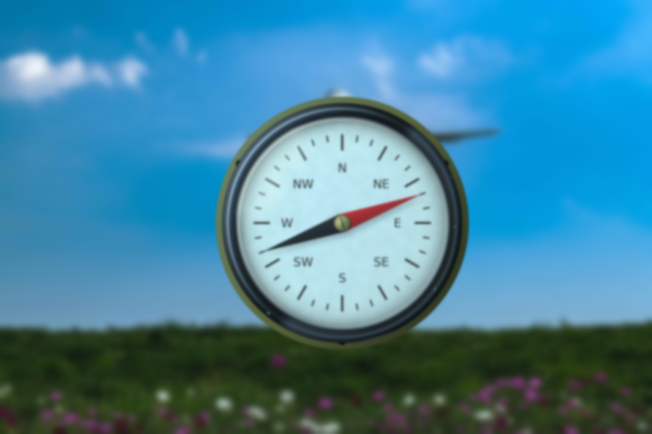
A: ° 70
